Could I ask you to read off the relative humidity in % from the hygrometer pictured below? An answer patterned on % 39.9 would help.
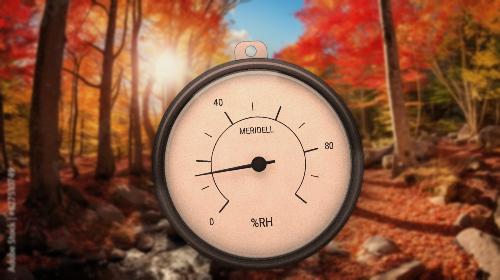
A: % 15
